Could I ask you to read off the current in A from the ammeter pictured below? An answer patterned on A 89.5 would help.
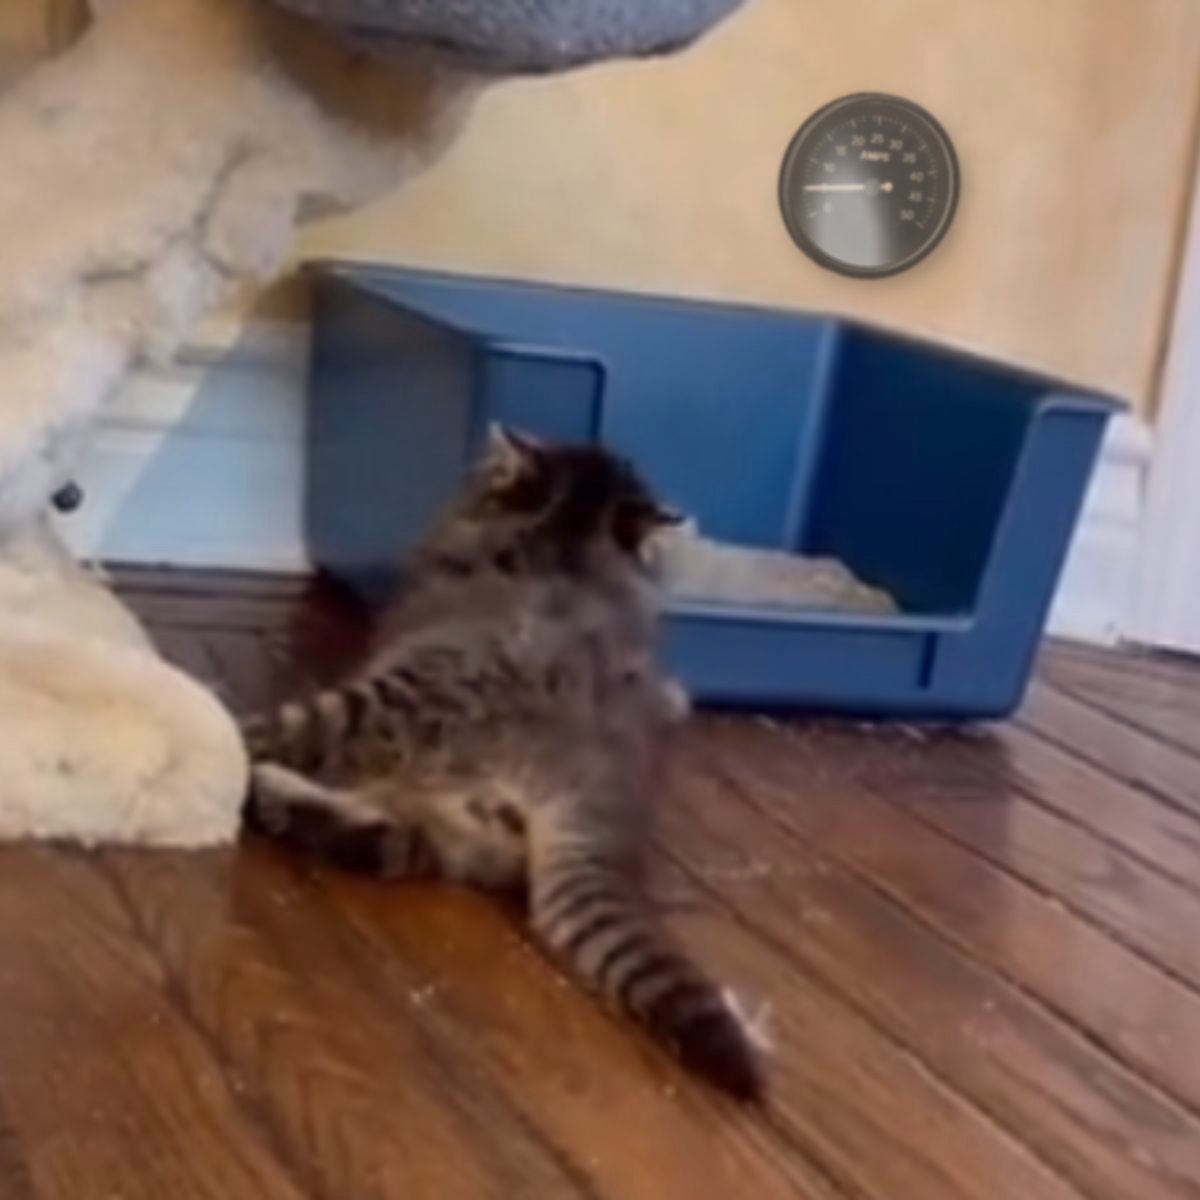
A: A 5
